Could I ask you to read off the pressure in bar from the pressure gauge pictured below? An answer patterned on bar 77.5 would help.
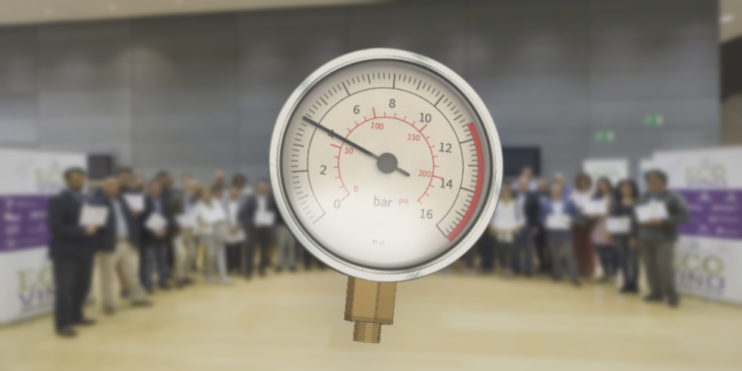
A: bar 4
